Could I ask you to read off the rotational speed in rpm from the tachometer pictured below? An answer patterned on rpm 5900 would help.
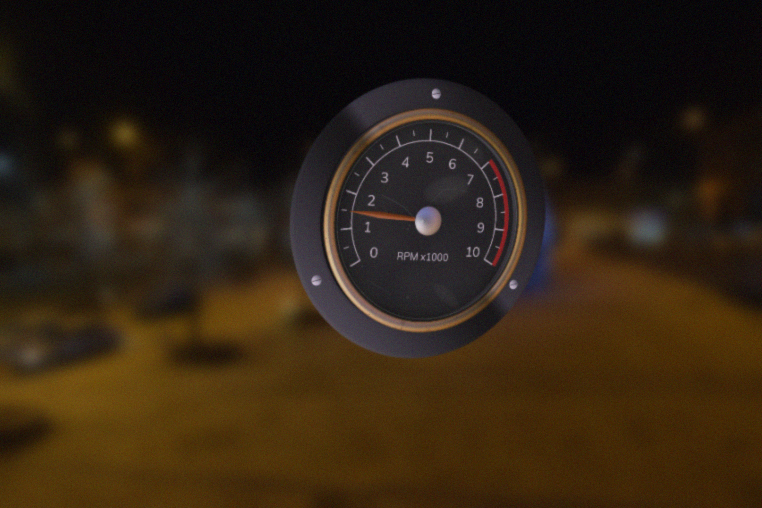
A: rpm 1500
